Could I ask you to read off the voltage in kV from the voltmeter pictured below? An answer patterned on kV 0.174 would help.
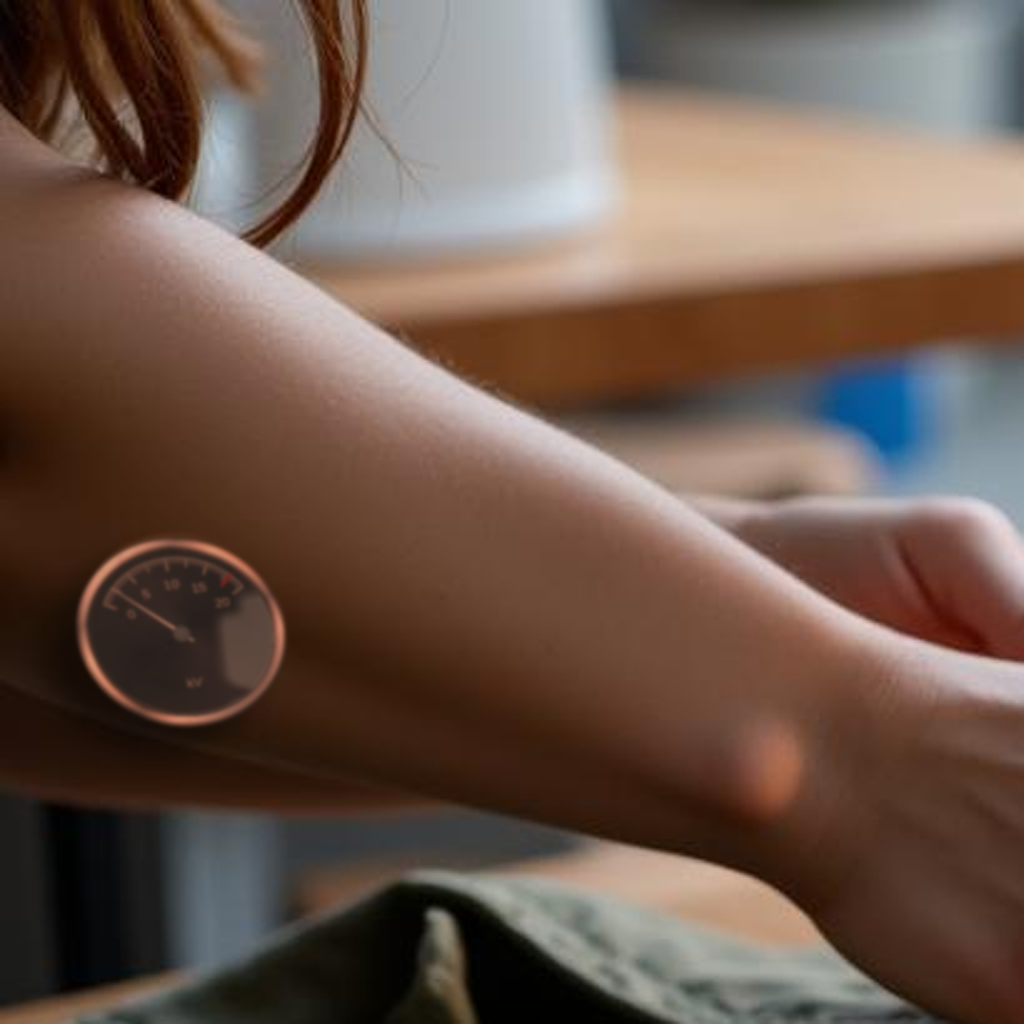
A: kV 2.5
